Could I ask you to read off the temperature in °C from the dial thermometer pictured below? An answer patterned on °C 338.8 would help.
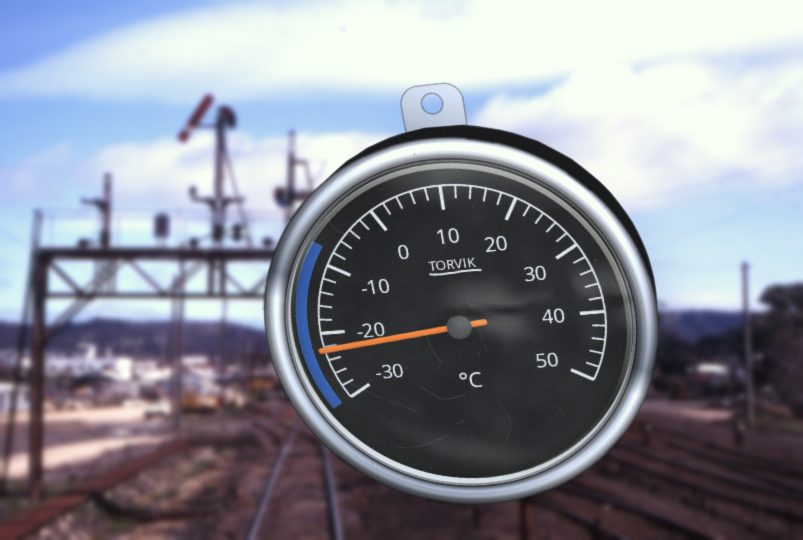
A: °C -22
